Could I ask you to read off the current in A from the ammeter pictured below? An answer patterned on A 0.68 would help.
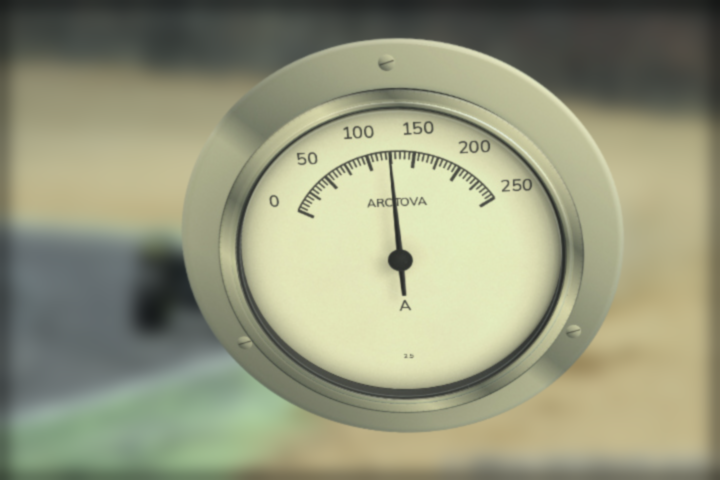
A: A 125
